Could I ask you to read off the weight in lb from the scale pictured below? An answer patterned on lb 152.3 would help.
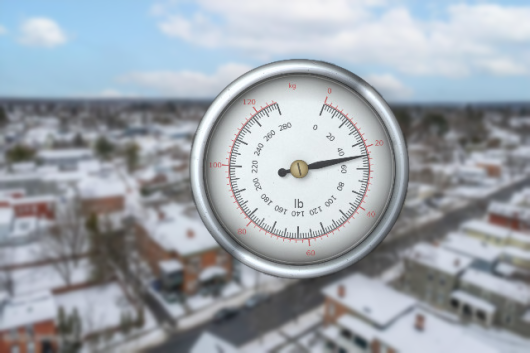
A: lb 50
